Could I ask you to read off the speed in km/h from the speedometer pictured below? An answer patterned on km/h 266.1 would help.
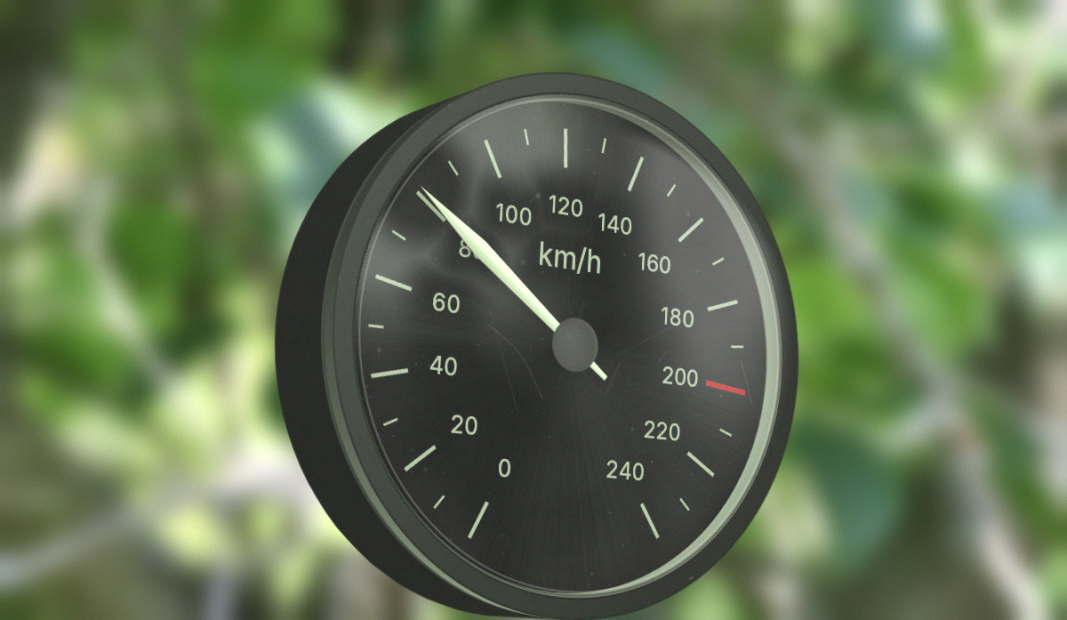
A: km/h 80
